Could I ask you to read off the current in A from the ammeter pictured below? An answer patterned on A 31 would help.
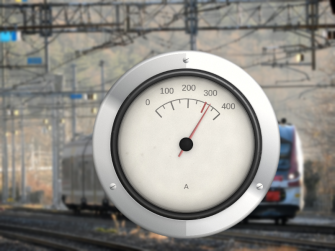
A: A 325
